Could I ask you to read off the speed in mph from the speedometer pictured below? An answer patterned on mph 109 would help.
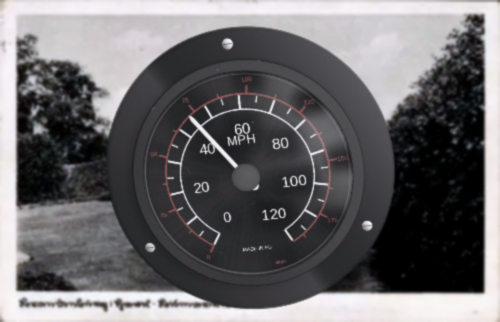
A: mph 45
